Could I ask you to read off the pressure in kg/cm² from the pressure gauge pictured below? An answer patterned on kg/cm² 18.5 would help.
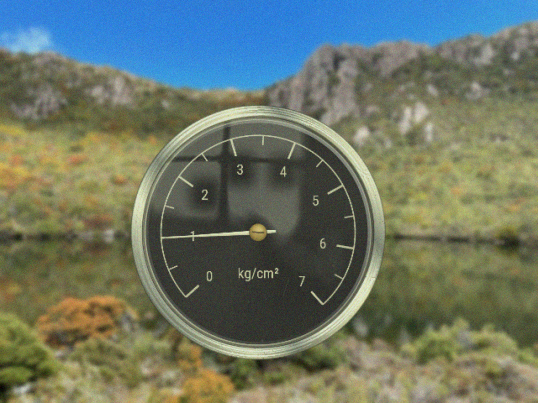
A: kg/cm² 1
